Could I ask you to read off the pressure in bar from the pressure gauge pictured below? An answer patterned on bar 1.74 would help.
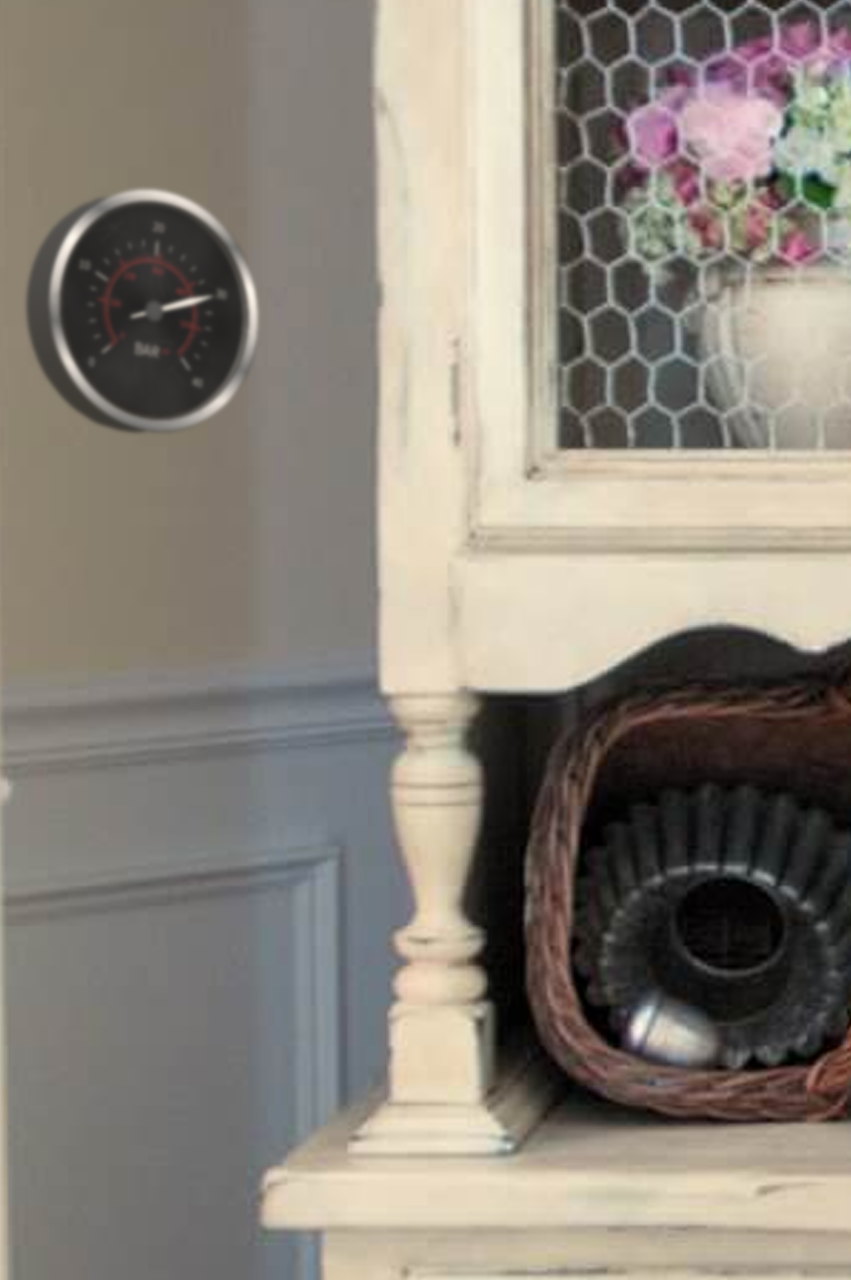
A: bar 30
